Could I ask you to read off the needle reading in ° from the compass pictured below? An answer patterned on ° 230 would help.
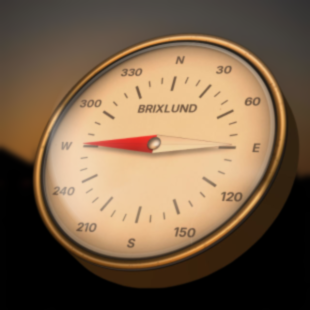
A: ° 270
